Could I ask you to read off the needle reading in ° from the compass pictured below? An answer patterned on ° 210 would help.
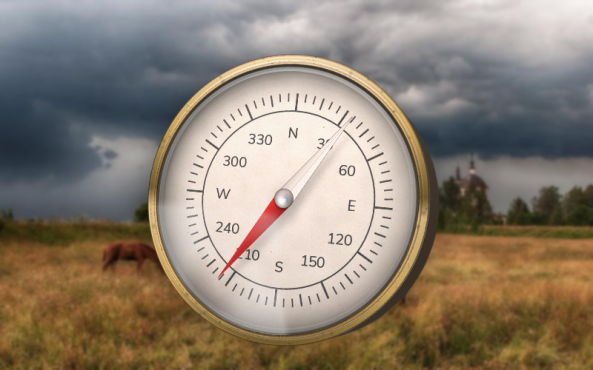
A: ° 215
